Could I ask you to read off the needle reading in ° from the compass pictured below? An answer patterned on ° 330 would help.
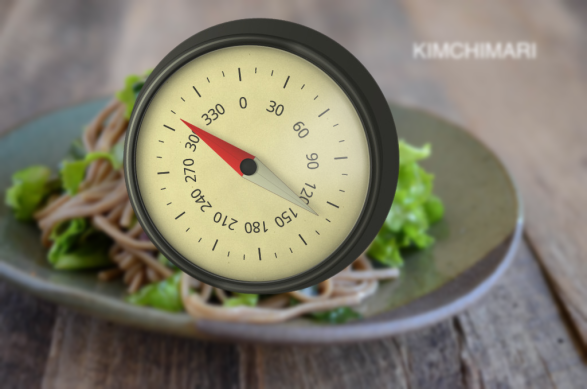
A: ° 310
